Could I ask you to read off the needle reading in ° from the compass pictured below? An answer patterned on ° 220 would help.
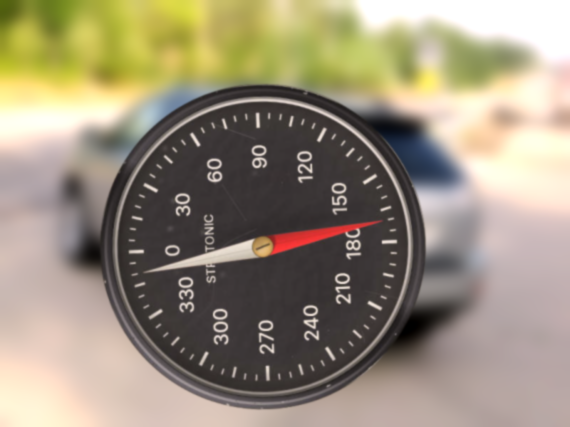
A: ° 170
